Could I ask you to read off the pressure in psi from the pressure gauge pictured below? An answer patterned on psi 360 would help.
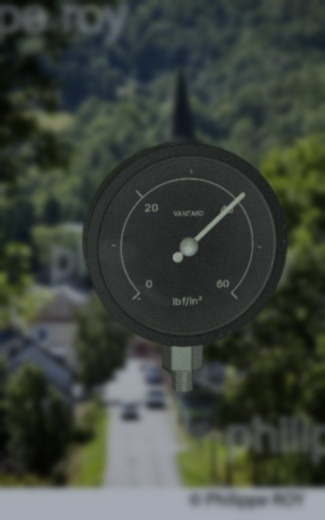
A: psi 40
